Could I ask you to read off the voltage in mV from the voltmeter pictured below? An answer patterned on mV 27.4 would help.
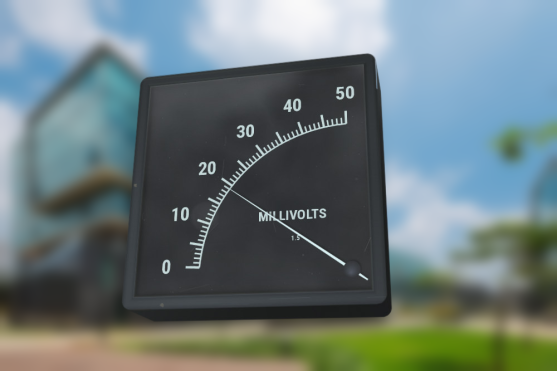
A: mV 19
